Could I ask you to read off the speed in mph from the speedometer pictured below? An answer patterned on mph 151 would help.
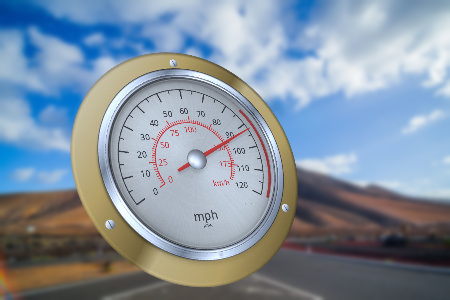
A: mph 92.5
